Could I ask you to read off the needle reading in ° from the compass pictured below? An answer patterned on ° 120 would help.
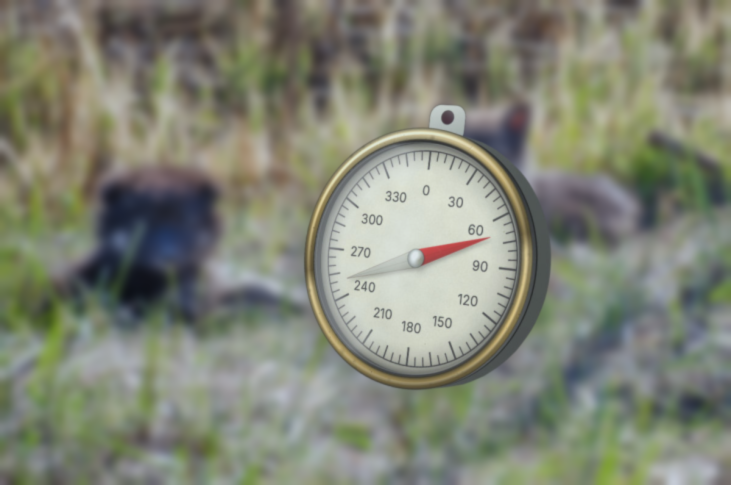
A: ° 70
